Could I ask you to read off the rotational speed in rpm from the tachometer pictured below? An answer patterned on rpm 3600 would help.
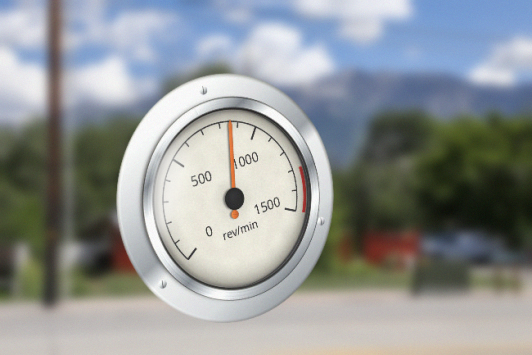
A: rpm 850
